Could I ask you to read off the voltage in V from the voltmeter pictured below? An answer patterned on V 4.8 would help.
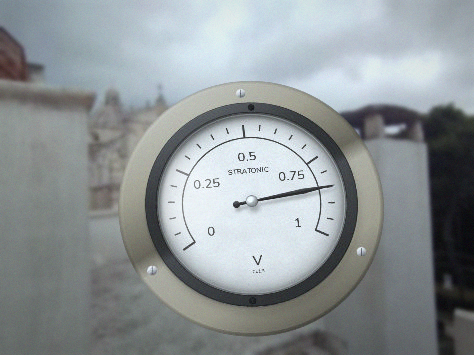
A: V 0.85
